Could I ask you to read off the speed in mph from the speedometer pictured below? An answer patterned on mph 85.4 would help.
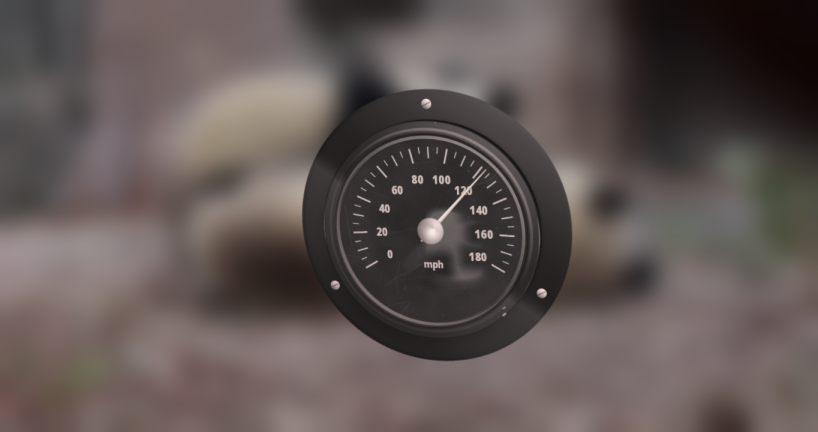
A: mph 122.5
